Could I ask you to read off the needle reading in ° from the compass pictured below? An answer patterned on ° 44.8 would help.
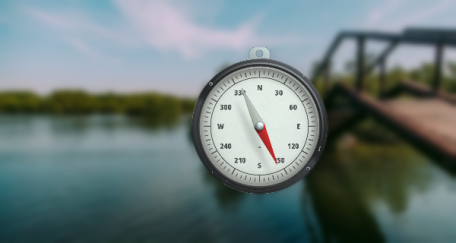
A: ° 155
